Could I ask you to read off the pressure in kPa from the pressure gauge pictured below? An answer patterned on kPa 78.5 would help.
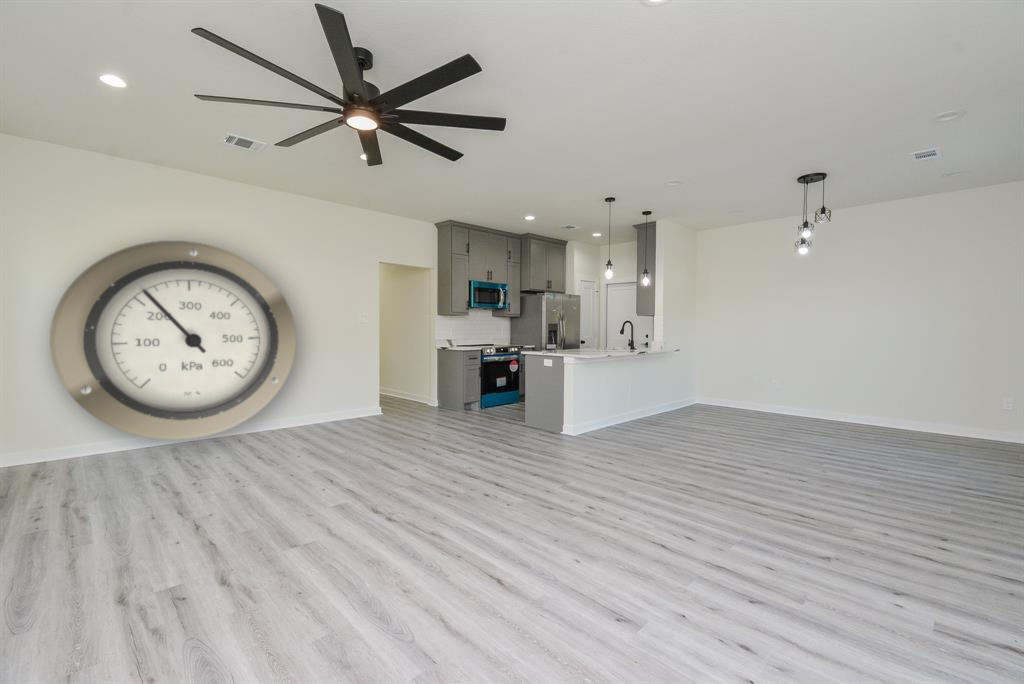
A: kPa 220
